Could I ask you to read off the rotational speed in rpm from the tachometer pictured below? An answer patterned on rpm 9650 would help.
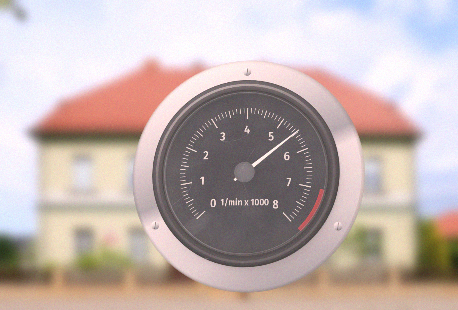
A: rpm 5500
